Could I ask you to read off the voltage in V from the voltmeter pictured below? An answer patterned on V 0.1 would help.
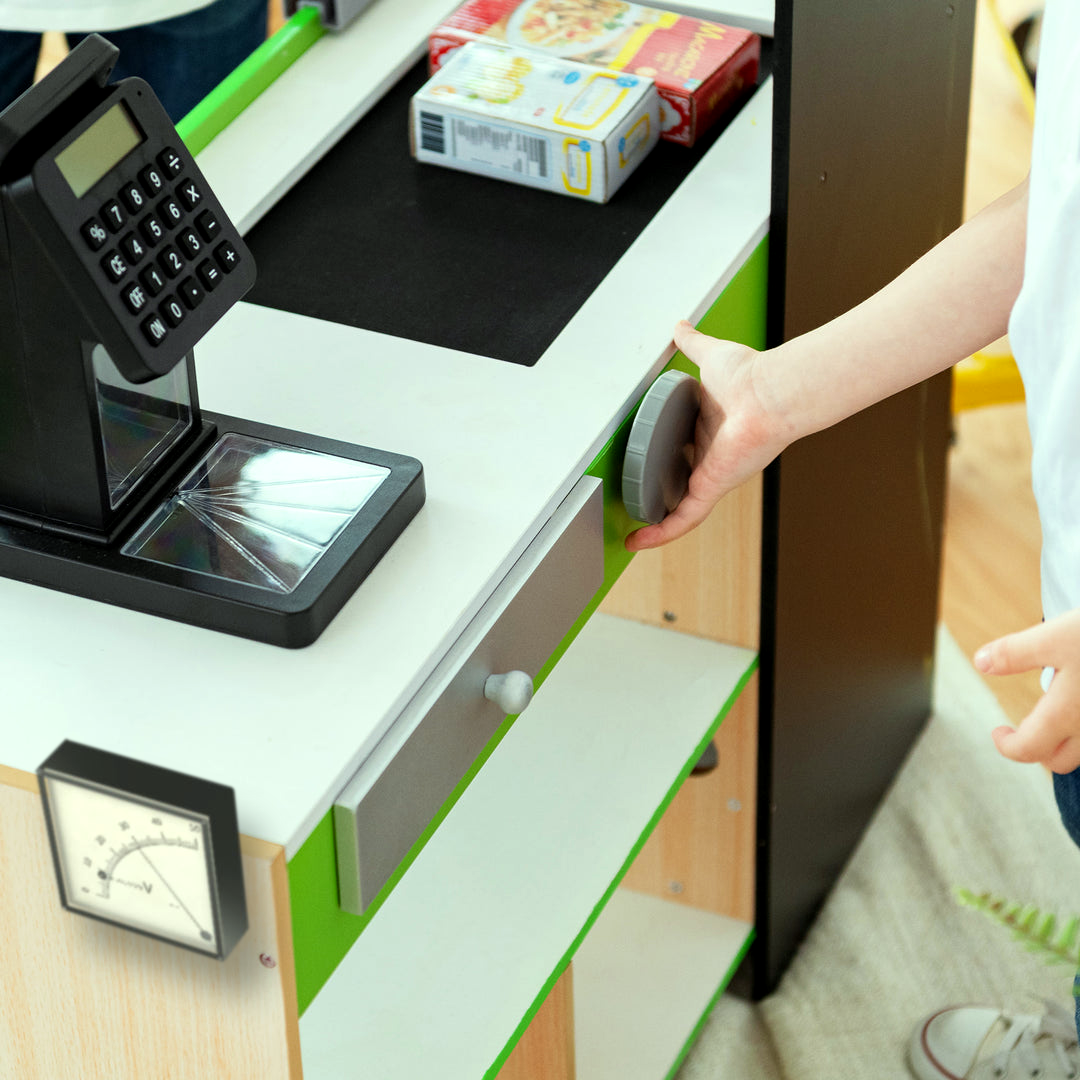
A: V 30
